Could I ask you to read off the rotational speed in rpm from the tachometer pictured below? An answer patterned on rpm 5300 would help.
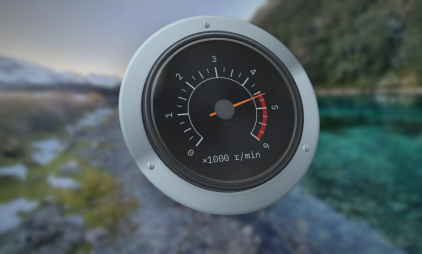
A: rpm 4625
